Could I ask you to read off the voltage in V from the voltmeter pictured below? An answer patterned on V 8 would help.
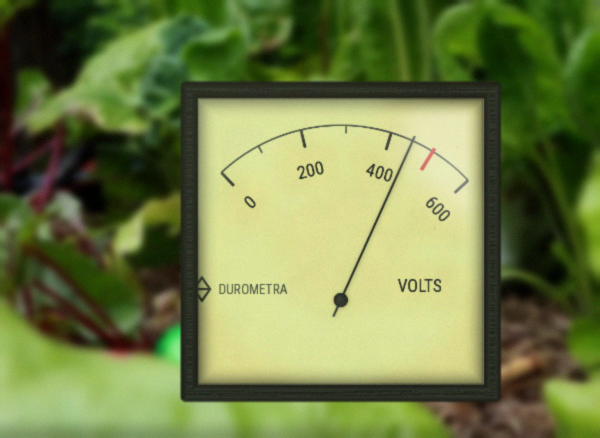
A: V 450
